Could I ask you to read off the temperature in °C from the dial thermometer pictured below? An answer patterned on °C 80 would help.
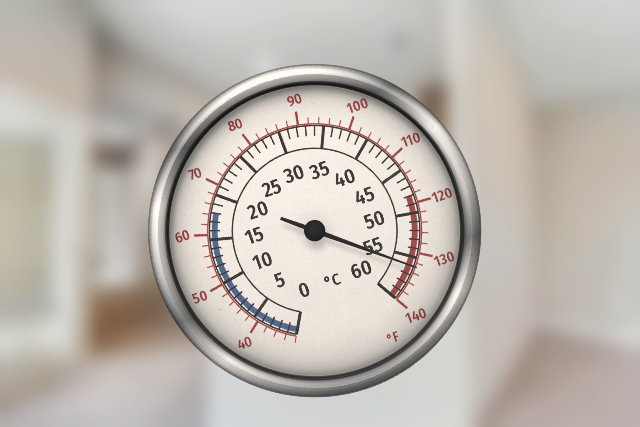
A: °C 56
